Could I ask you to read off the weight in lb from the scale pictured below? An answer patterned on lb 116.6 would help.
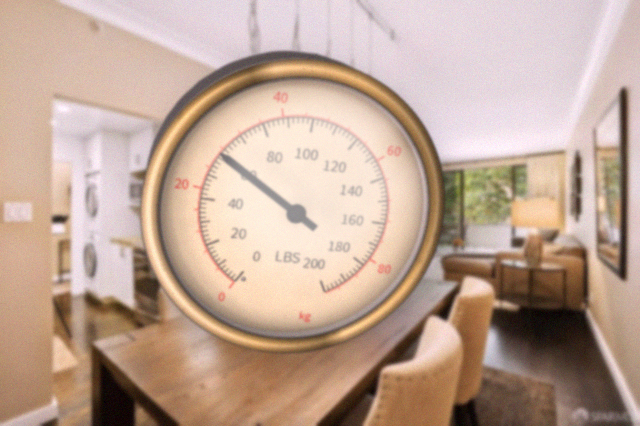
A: lb 60
